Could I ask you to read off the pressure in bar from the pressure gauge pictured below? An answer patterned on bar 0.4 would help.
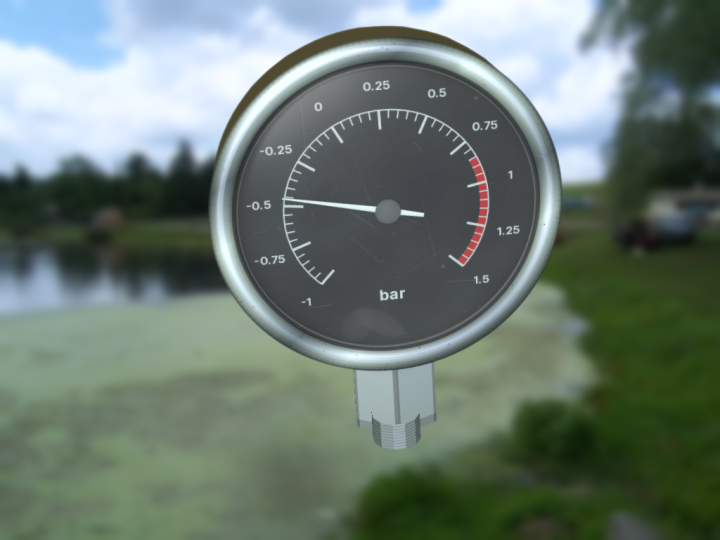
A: bar -0.45
